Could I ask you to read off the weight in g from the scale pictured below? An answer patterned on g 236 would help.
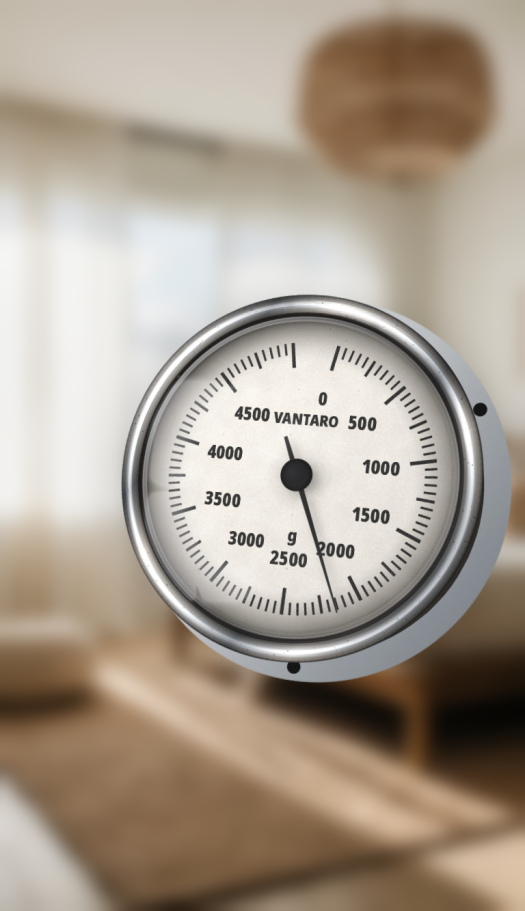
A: g 2150
